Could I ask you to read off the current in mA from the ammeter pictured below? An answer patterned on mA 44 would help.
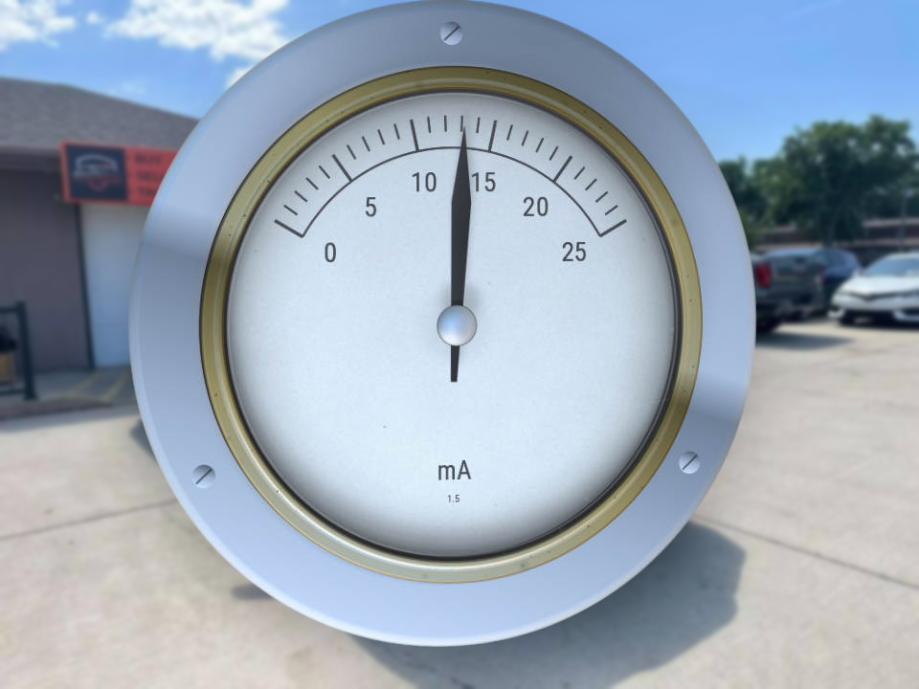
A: mA 13
